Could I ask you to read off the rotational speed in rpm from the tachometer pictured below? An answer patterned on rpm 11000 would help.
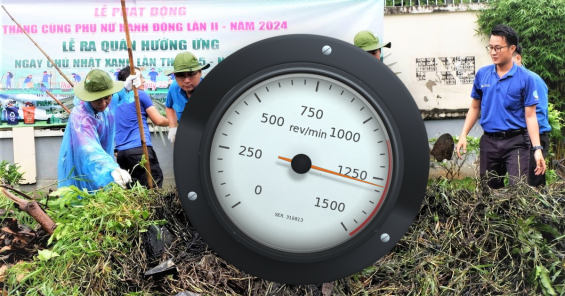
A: rpm 1275
